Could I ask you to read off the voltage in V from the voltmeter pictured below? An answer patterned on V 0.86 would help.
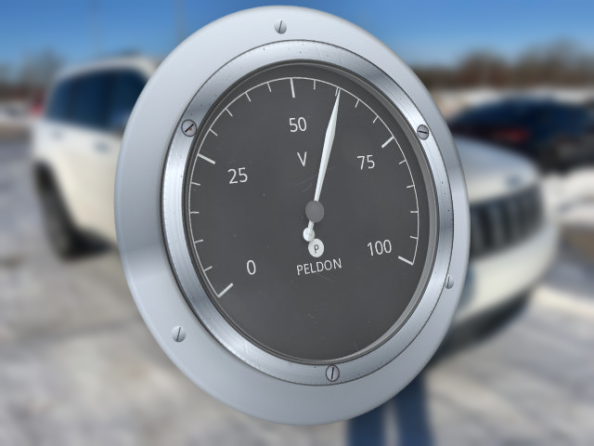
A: V 60
